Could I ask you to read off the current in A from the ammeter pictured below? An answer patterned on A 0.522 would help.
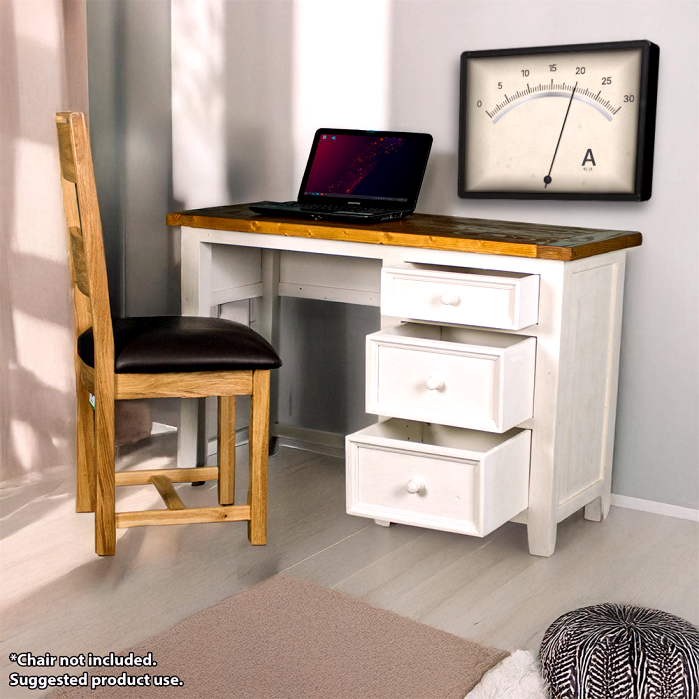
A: A 20
